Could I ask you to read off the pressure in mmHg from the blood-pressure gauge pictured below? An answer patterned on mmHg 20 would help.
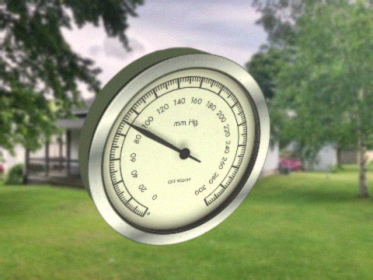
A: mmHg 90
